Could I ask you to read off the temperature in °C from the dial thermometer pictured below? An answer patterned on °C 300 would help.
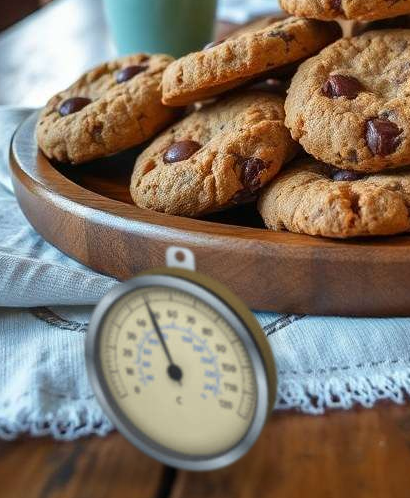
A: °C 50
